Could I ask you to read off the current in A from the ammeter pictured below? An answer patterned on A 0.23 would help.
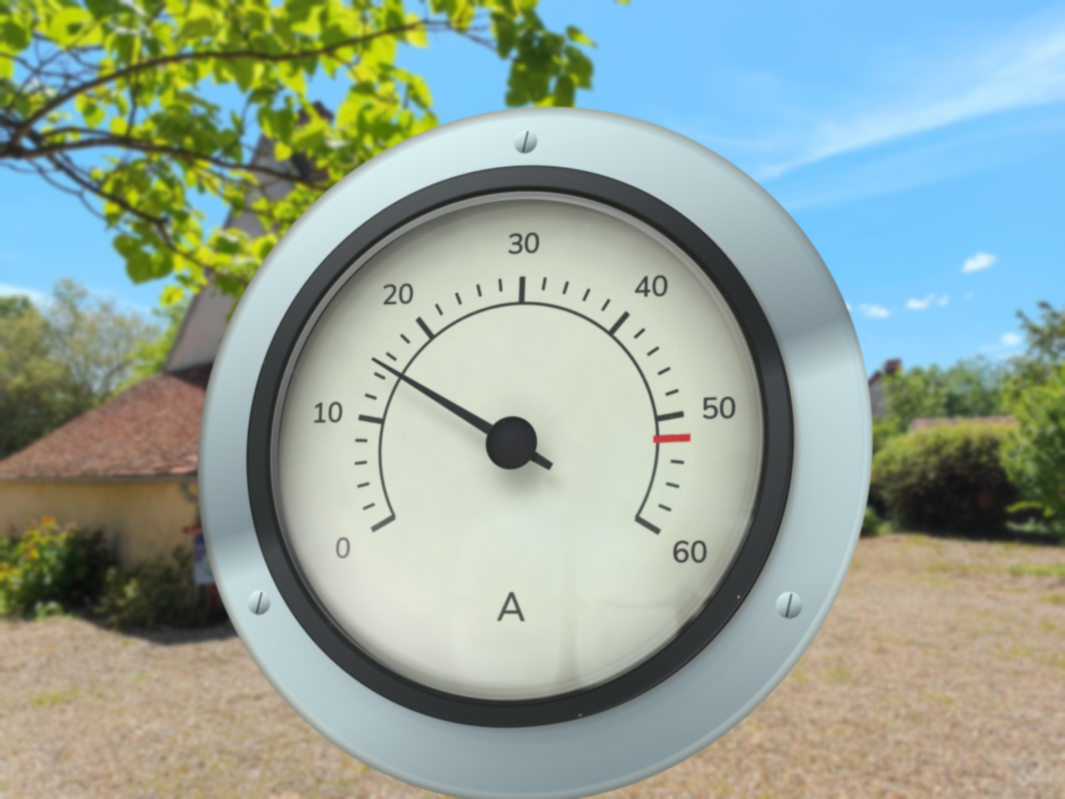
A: A 15
